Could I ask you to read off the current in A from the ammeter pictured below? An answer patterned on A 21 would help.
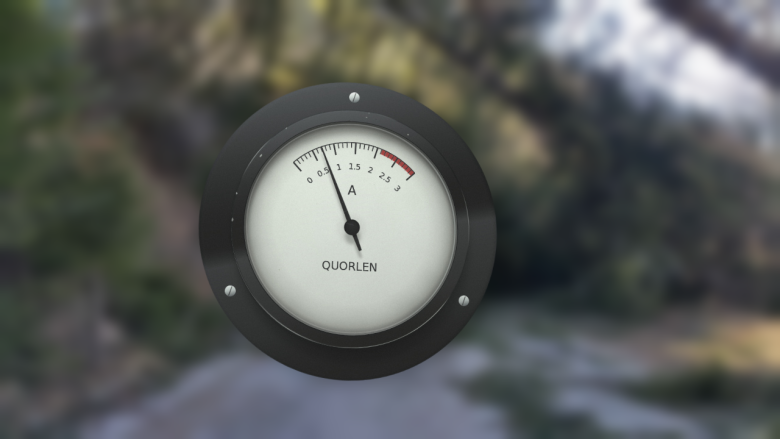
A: A 0.7
